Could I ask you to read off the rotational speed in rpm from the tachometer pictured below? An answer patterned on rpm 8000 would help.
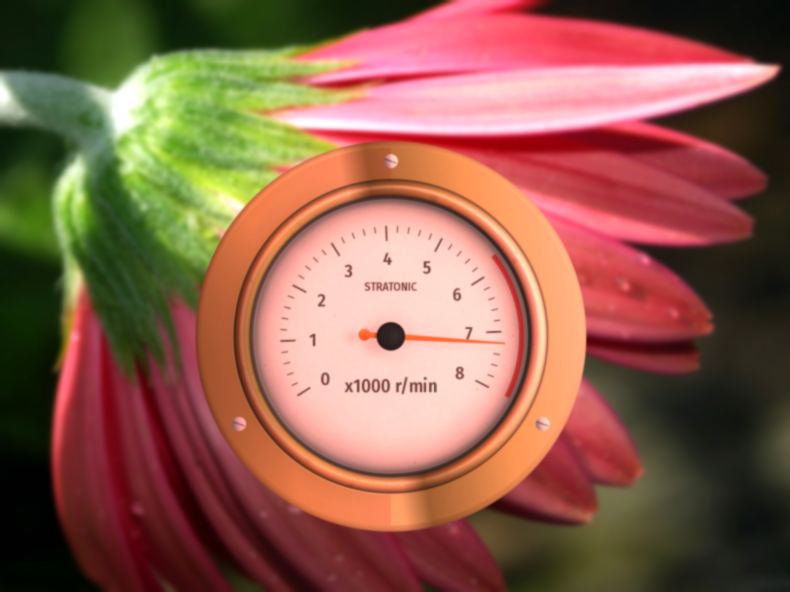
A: rpm 7200
